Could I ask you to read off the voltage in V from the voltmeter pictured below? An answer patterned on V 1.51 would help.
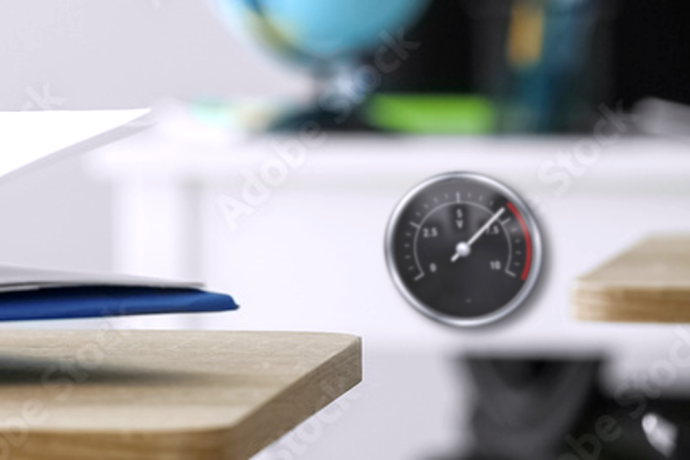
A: V 7
